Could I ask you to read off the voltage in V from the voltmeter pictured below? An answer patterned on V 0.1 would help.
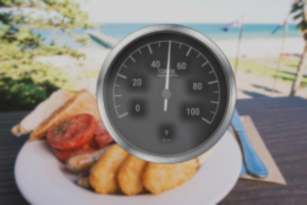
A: V 50
